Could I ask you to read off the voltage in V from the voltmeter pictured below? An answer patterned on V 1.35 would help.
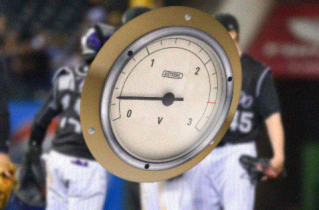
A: V 0.3
